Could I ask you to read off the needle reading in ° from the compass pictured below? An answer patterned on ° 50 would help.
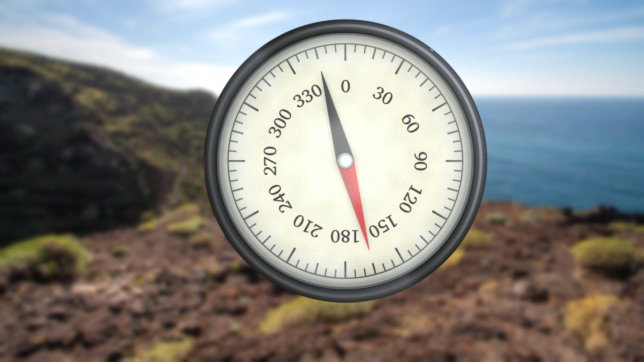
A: ° 165
